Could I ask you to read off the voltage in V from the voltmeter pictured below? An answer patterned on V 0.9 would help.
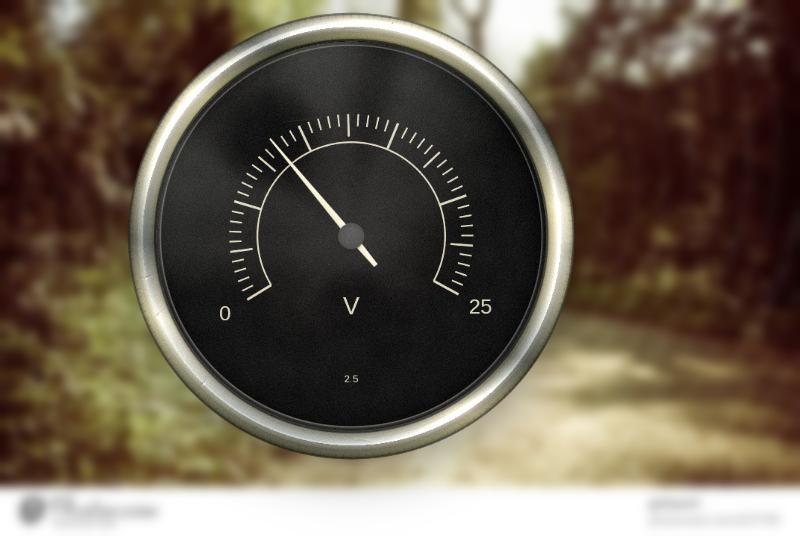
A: V 8.5
